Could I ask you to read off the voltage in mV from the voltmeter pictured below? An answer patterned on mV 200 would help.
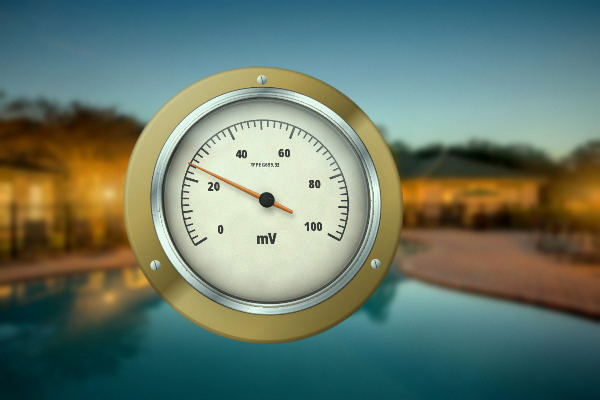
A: mV 24
